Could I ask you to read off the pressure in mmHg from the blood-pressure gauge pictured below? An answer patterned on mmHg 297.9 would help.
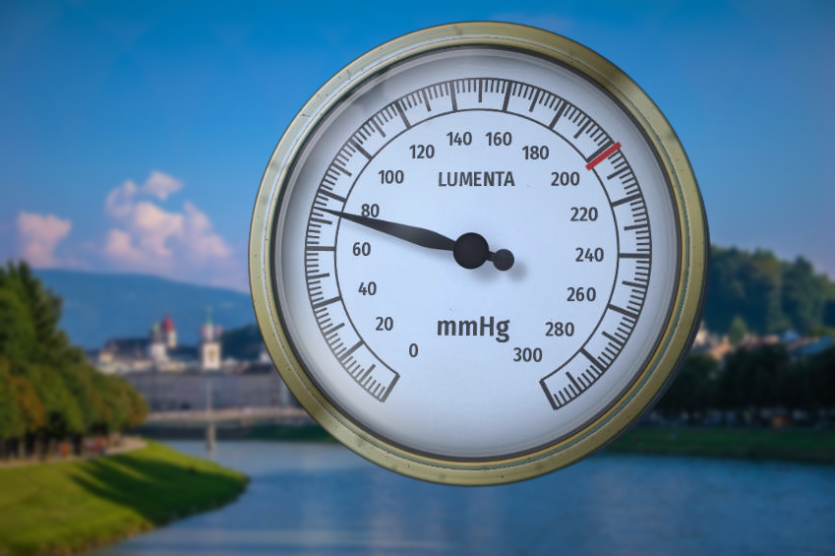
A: mmHg 74
